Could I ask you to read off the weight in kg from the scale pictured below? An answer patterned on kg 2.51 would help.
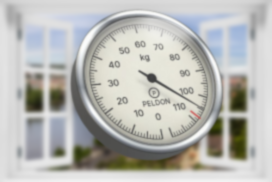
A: kg 105
